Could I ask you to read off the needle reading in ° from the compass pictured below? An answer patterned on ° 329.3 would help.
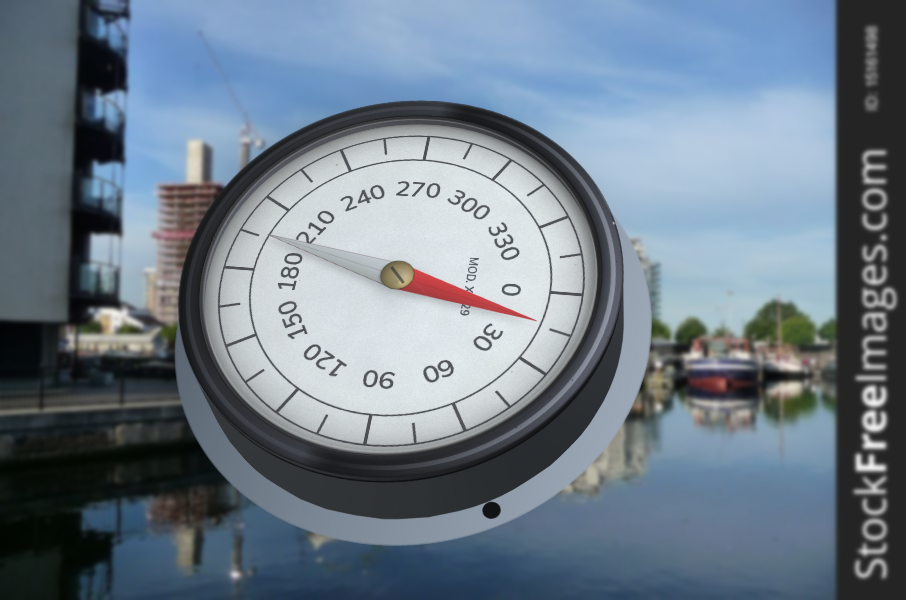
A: ° 15
